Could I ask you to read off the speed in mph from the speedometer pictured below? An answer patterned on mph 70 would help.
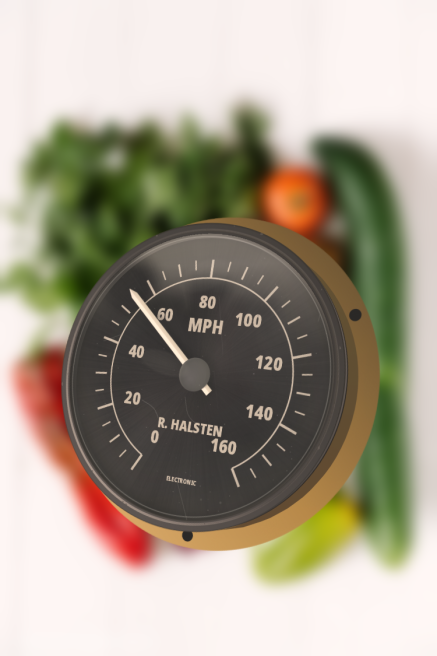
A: mph 55
